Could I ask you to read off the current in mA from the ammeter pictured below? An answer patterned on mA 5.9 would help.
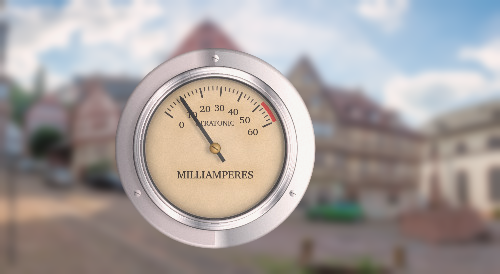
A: mA 10
